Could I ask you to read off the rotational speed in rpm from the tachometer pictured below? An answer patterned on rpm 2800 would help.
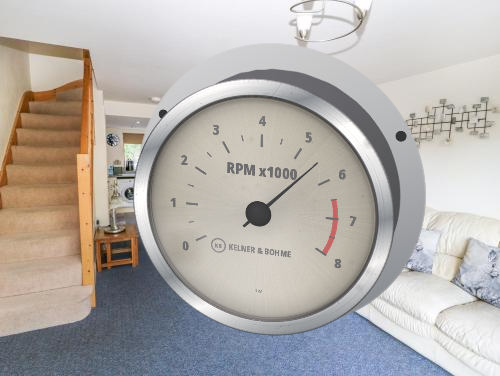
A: rpm 5500
